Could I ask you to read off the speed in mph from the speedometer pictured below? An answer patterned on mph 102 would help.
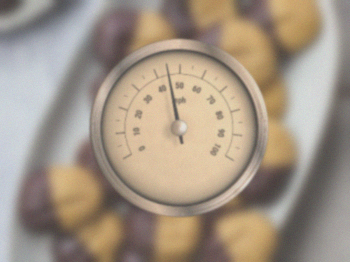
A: mph 45
